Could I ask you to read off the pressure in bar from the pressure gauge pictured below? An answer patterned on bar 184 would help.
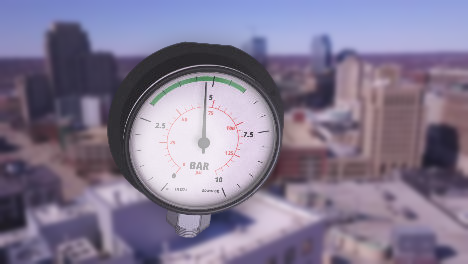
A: bar 4.75
